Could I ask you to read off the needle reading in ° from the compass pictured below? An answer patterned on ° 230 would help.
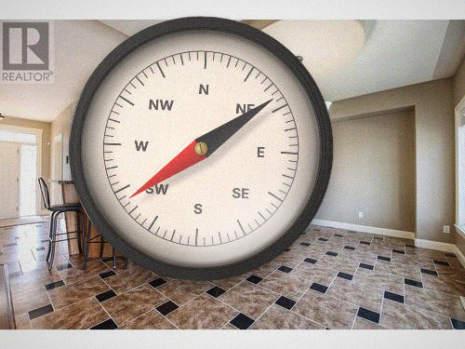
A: ° 232.5
